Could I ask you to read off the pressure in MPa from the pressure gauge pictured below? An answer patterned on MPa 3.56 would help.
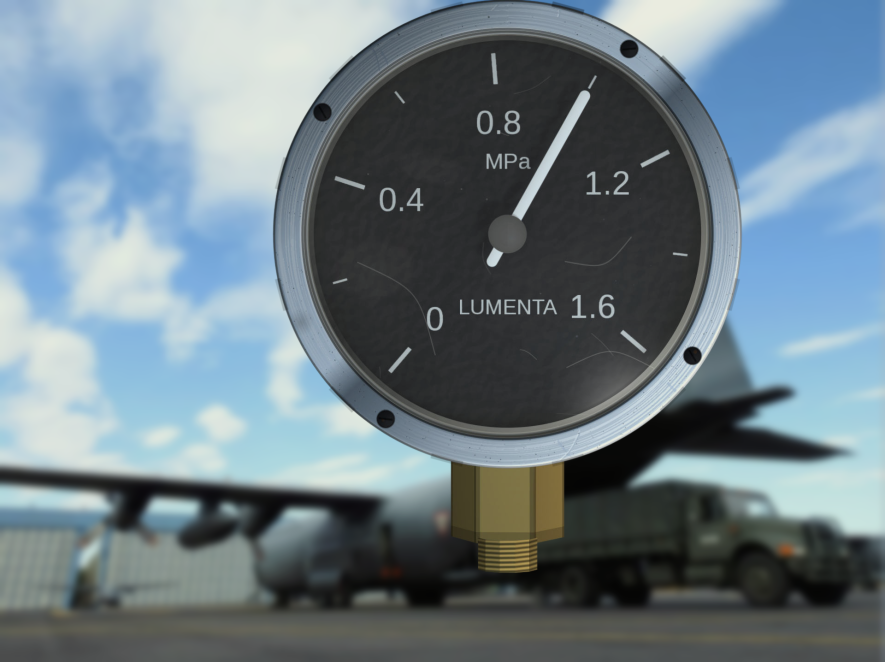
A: MPa 1
